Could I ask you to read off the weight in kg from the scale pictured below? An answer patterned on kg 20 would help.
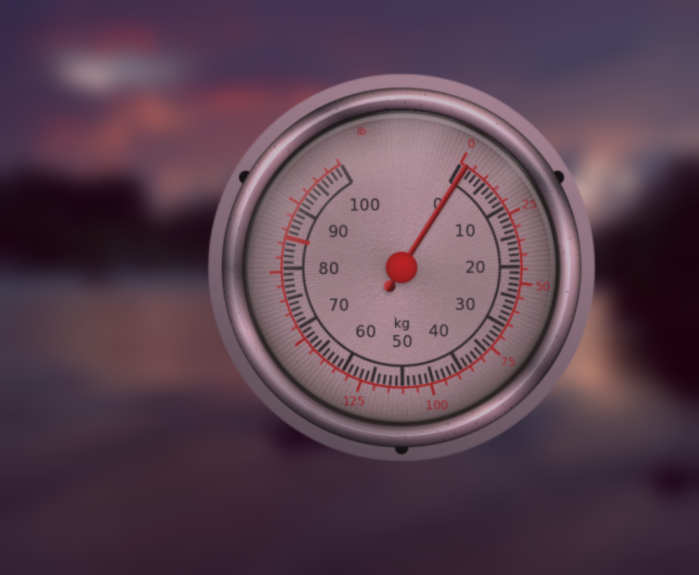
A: kg 1
